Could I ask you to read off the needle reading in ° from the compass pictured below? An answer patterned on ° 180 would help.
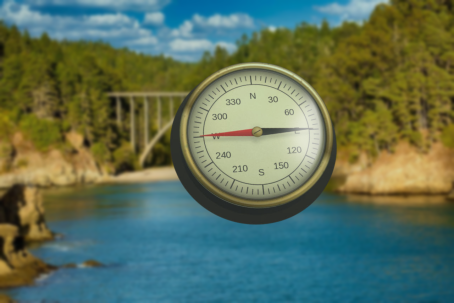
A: ° 270
